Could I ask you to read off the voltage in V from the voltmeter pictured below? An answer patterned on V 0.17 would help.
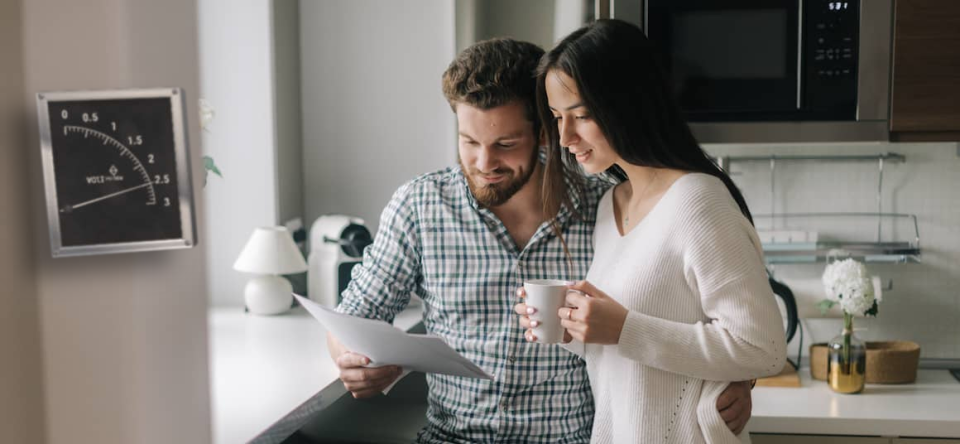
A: V 2.5
